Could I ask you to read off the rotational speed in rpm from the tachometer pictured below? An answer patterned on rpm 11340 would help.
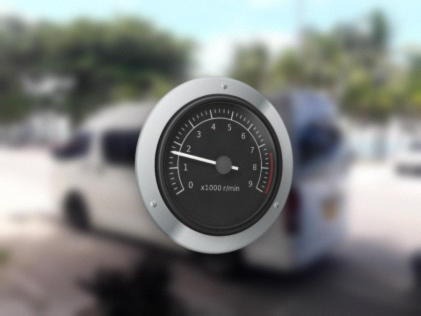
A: rpm 1600
